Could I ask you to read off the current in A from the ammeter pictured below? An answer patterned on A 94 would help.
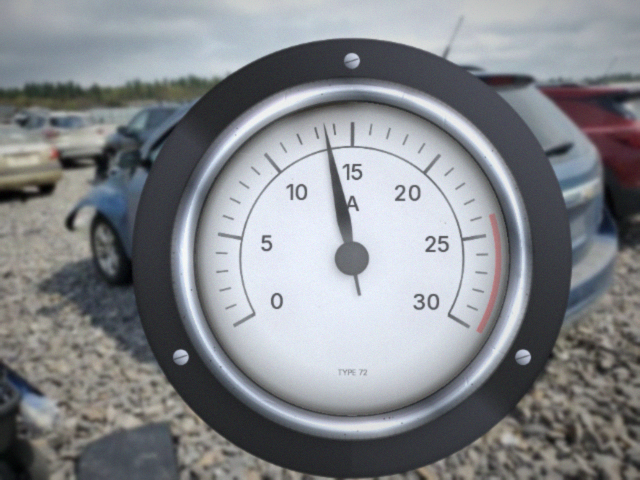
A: A 13.5
